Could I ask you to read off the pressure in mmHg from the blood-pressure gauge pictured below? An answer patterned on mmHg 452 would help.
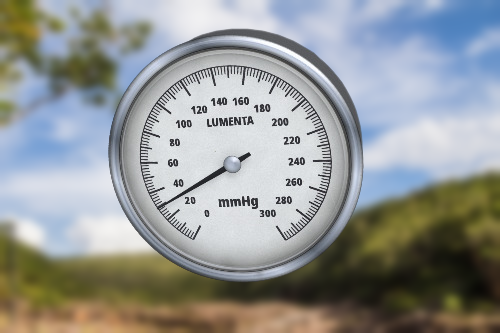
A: mmHg 30
